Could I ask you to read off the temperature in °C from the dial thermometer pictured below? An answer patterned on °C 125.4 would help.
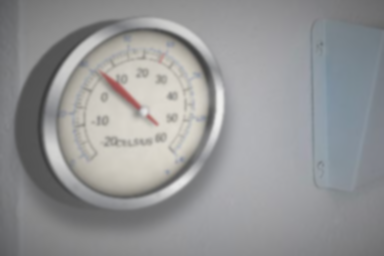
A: °C 5
